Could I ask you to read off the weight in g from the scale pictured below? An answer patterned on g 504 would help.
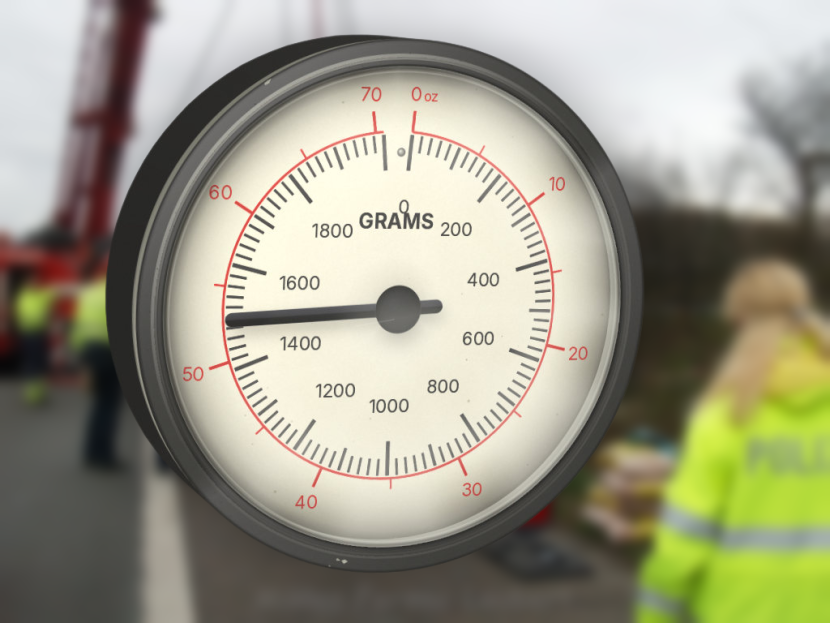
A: g 1500
